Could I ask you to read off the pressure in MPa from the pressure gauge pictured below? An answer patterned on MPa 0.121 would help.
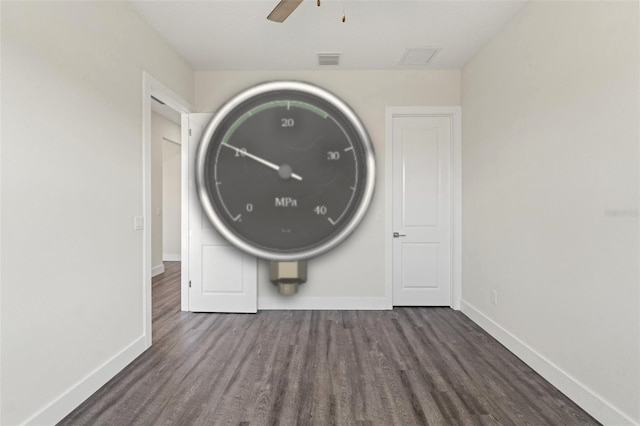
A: MPa 10
